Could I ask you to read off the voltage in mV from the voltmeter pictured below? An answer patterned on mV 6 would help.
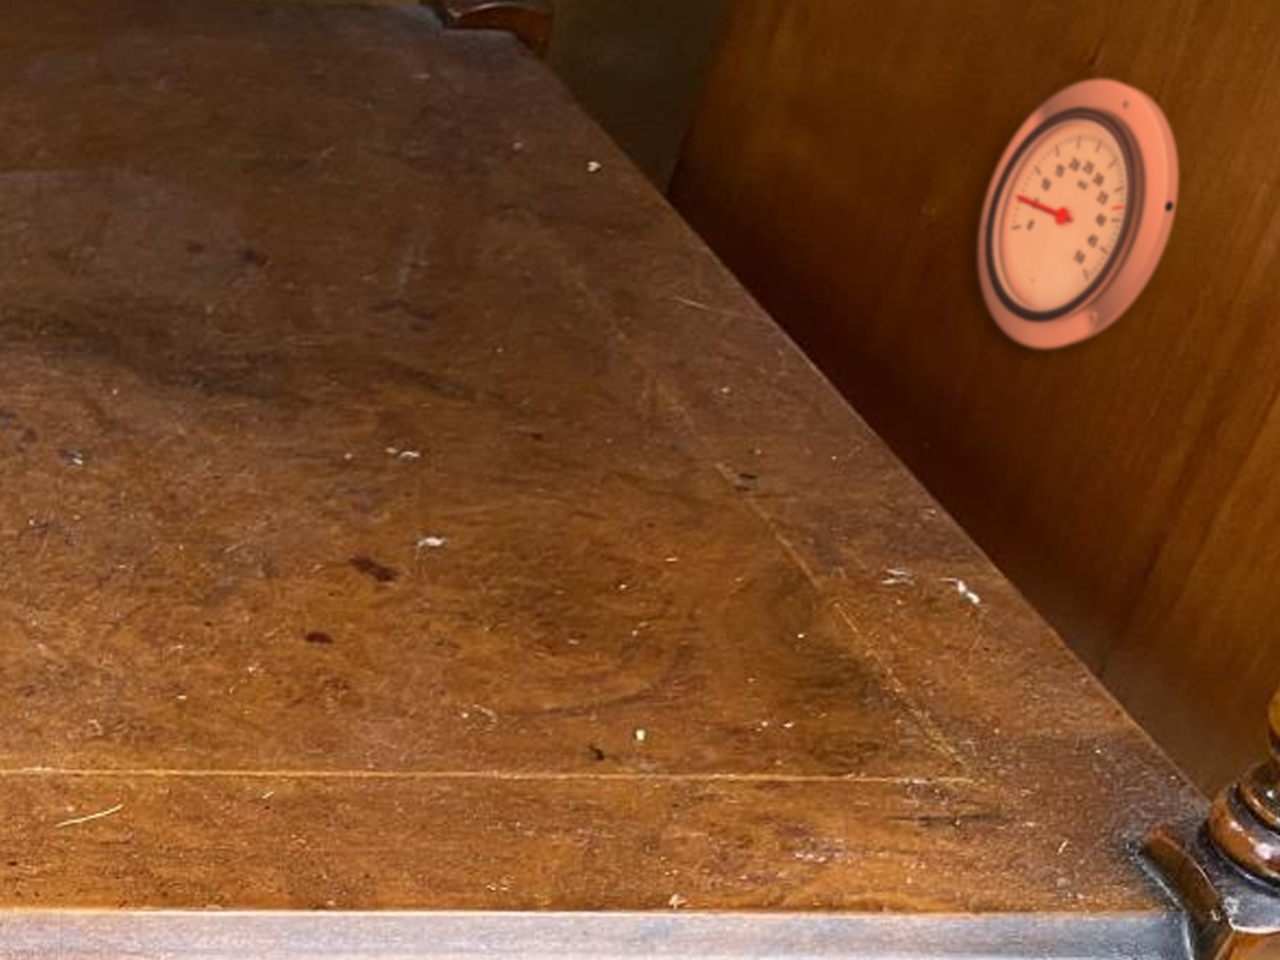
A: mV 5
